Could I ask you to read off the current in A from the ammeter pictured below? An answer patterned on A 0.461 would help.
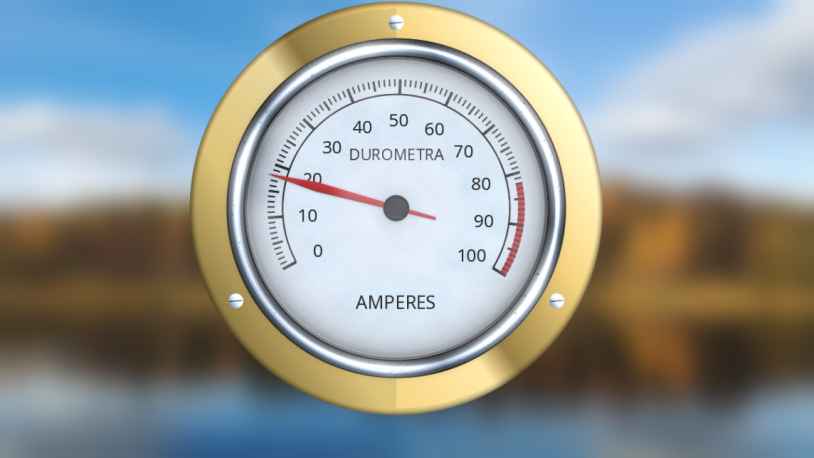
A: A 18
